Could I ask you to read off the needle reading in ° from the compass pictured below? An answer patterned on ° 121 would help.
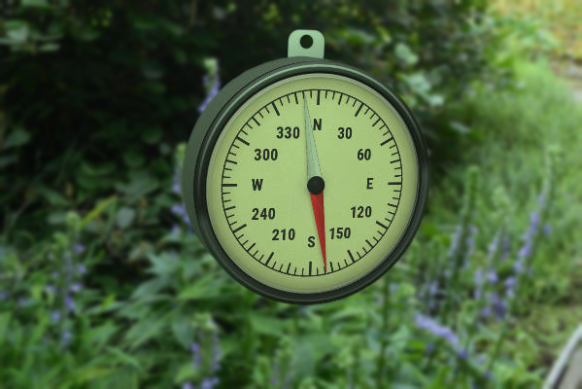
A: ° 170
